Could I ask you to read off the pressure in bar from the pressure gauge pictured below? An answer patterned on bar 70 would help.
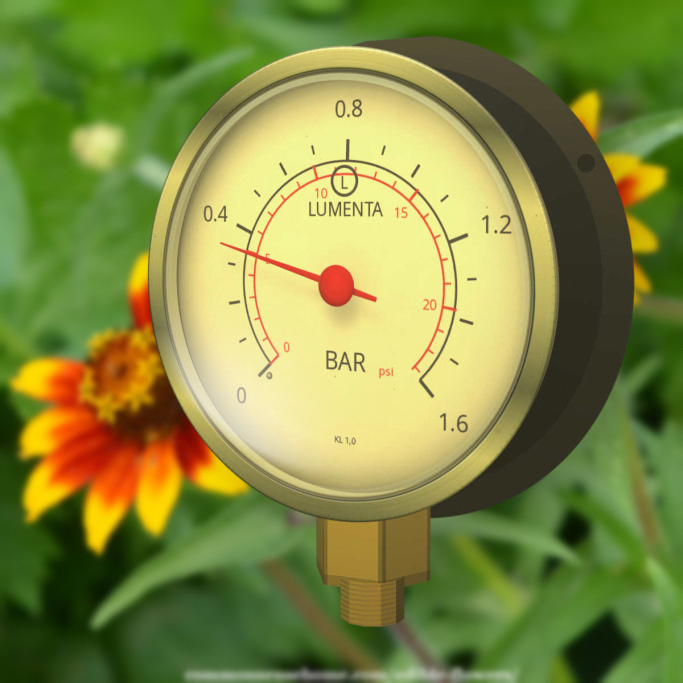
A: bar 0.35
